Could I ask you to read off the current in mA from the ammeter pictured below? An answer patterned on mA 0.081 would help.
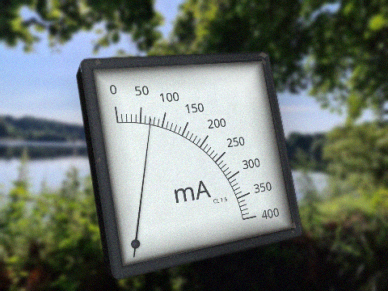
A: mA 70
